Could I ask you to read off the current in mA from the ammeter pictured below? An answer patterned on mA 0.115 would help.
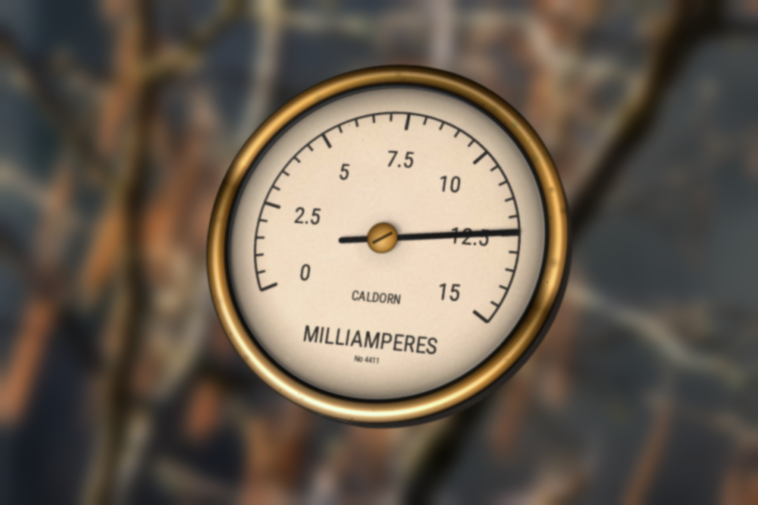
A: mA 12.5
